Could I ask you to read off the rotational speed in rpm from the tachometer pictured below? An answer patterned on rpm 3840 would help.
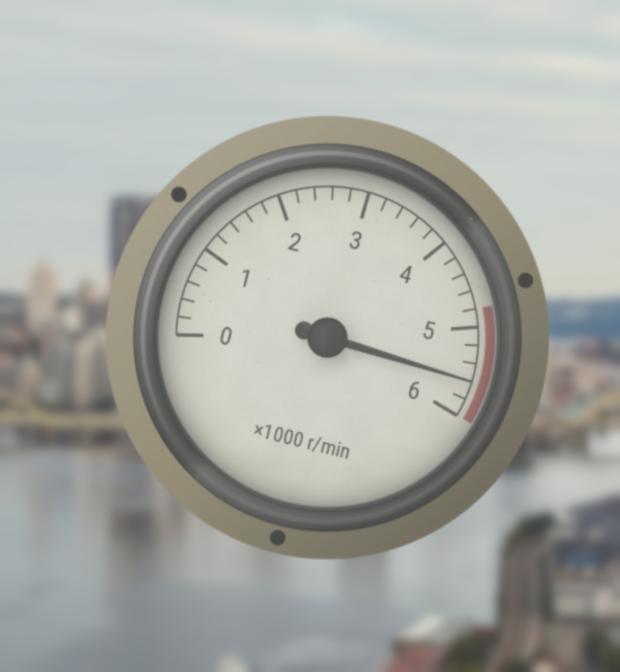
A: rpm 5600
